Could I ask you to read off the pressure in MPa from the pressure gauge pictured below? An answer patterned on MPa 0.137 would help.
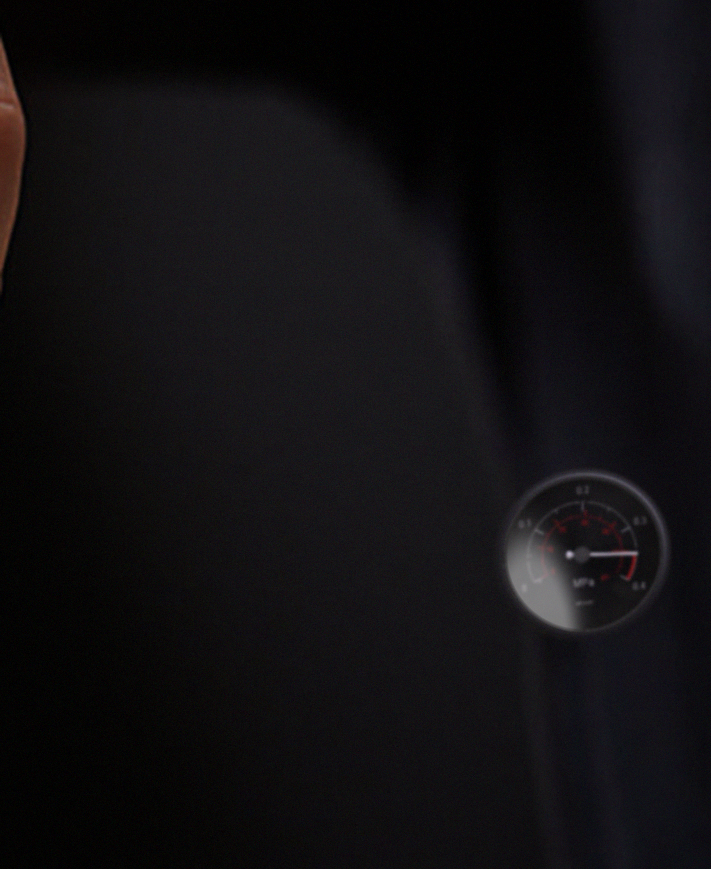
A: MPa 0.35
